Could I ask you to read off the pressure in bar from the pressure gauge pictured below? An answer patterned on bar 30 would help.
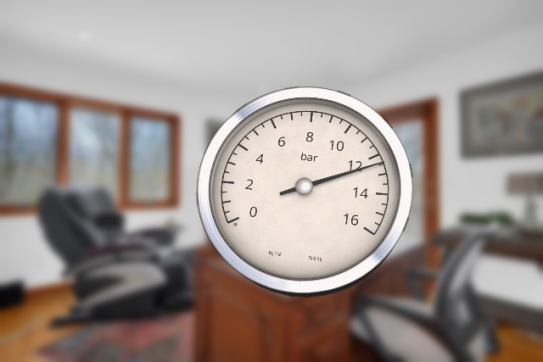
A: bar 12.5
